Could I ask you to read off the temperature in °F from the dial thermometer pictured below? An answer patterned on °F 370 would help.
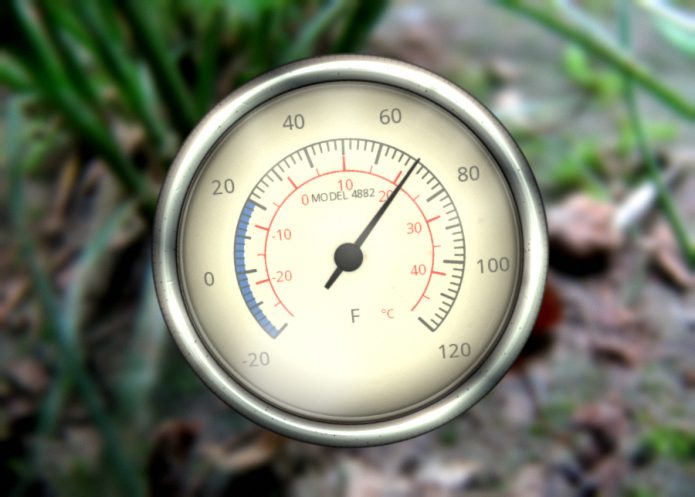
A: °F 70
